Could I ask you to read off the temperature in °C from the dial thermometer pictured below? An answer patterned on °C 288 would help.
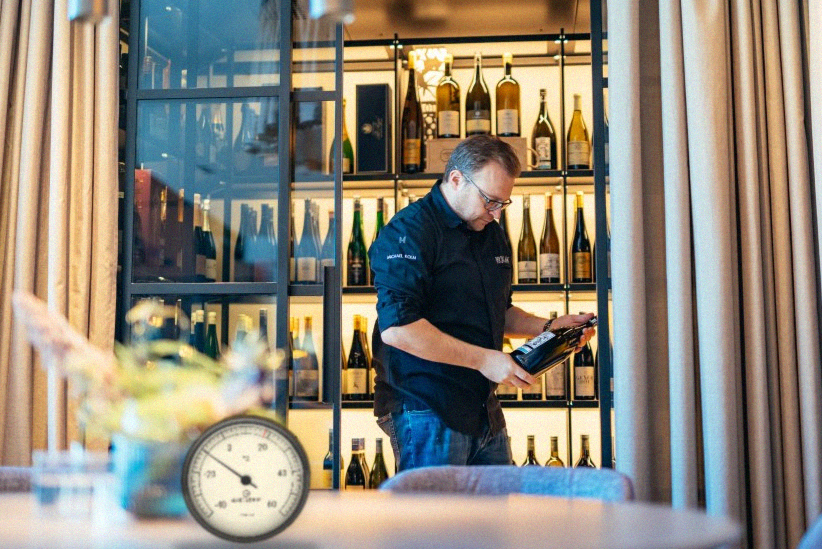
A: °C -10
